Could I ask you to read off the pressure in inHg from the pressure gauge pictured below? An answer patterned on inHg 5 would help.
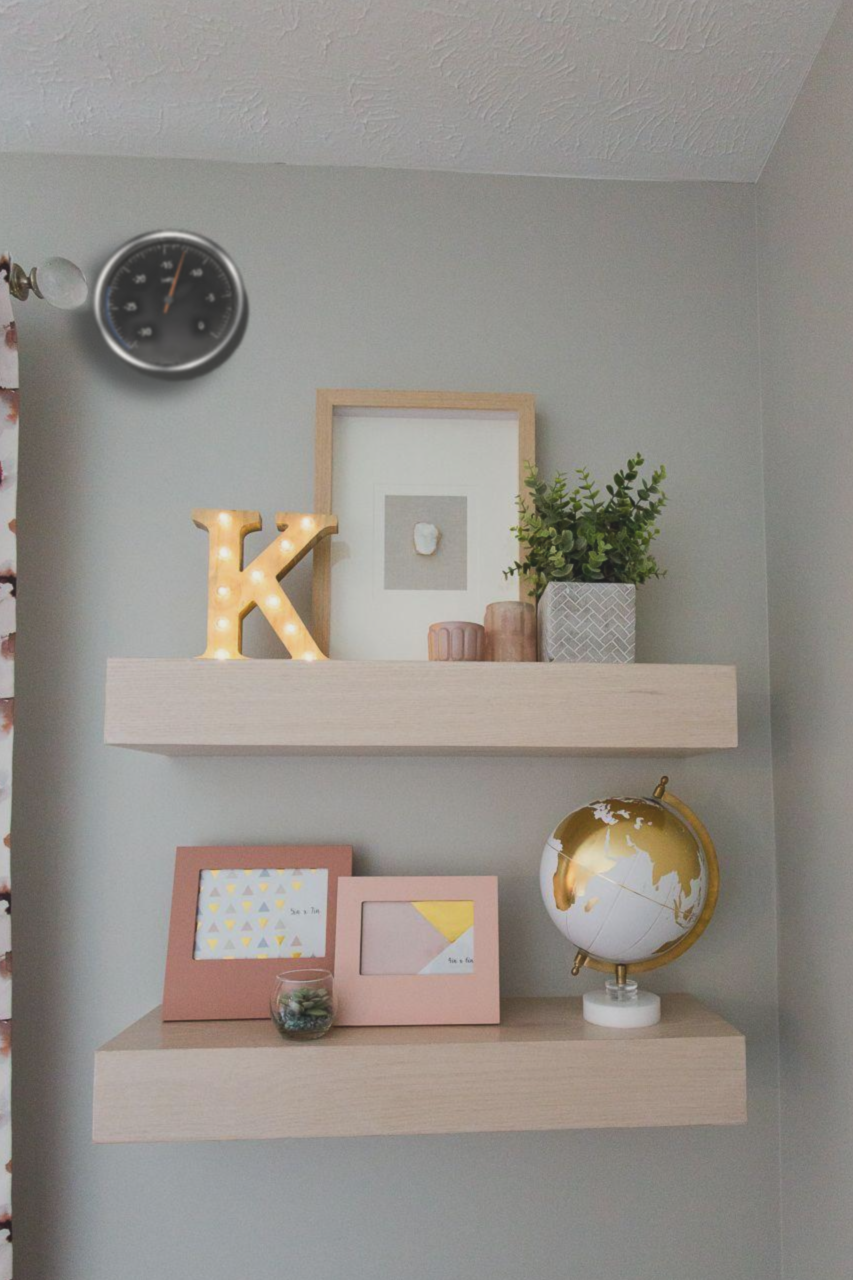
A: inHg -12.5
